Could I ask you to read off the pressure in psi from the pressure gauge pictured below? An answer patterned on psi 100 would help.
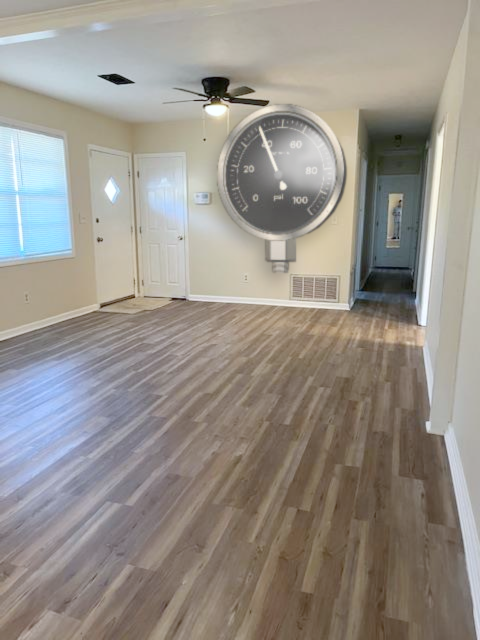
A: psi 40
